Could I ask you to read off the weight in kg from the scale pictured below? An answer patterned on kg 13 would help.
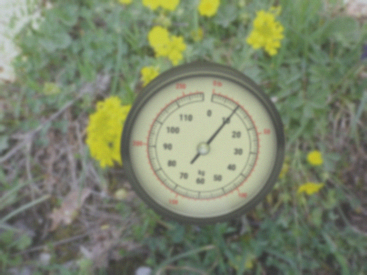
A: kg 10
